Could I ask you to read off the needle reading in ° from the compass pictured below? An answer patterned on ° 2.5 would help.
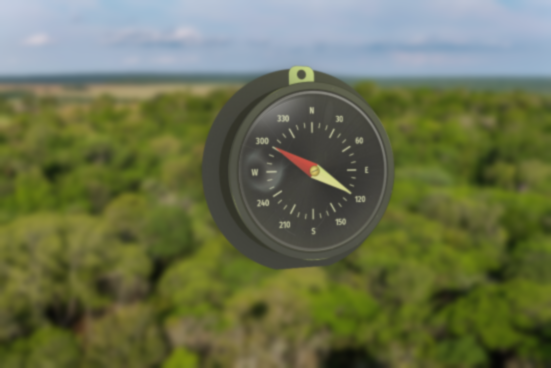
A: ° 300
